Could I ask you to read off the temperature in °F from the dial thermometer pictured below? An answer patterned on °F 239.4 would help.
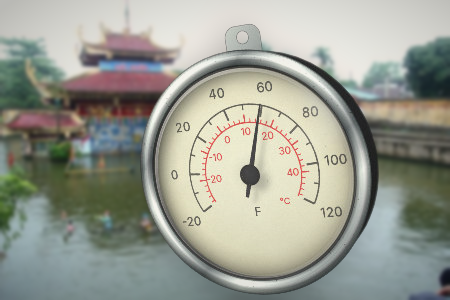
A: °F 60
